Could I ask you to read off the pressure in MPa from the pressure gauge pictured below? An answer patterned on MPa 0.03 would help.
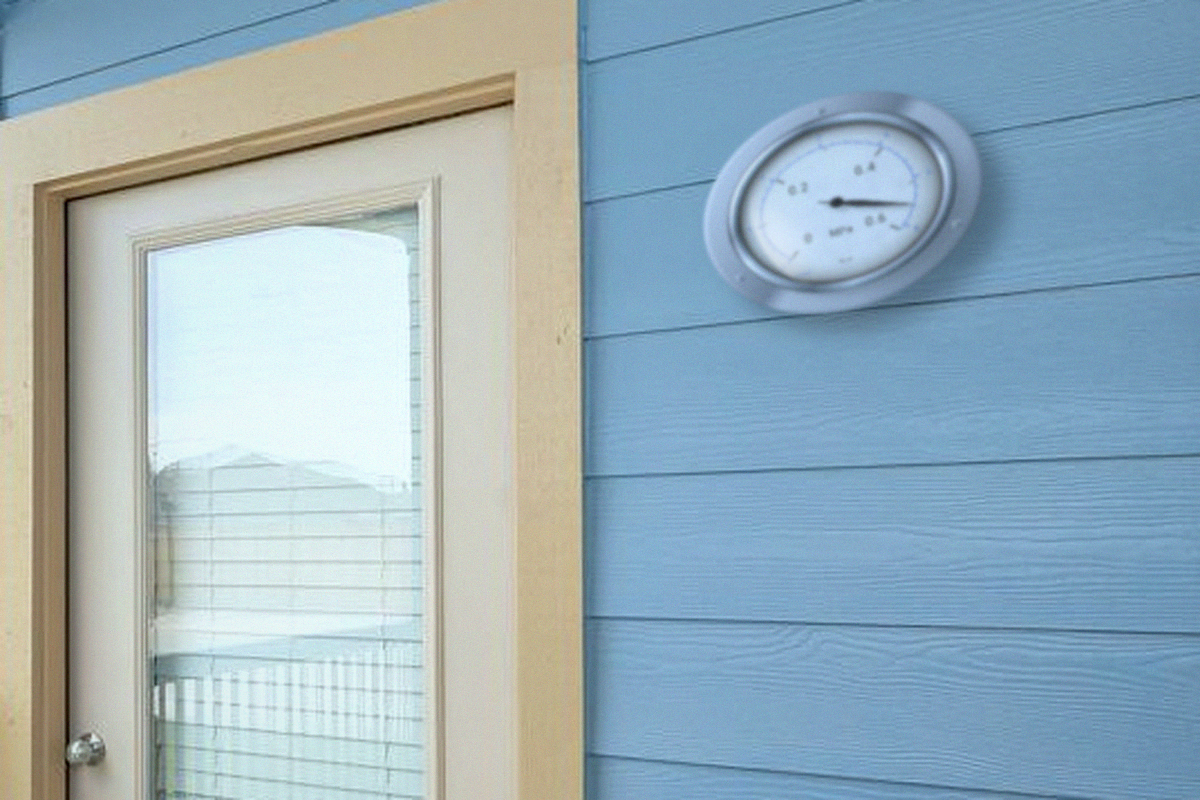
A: MPa 0.55
